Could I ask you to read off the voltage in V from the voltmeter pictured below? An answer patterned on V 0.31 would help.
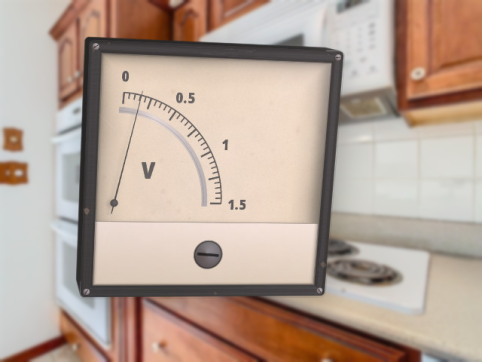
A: V 0.15
